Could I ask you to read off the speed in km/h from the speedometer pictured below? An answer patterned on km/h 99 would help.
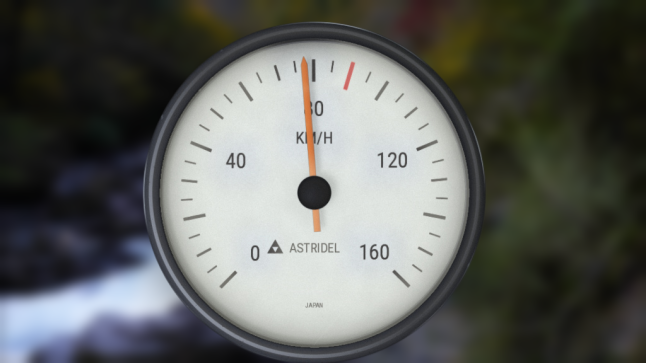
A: km/h 77.5
